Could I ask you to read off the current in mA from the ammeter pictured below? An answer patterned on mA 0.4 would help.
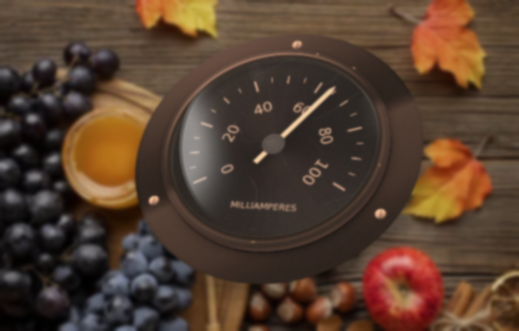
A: mA 65
